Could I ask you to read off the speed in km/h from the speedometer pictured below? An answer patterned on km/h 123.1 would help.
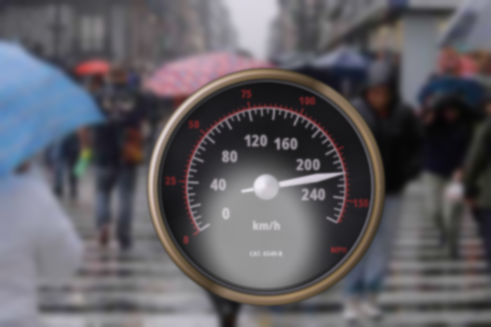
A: km/h 220
